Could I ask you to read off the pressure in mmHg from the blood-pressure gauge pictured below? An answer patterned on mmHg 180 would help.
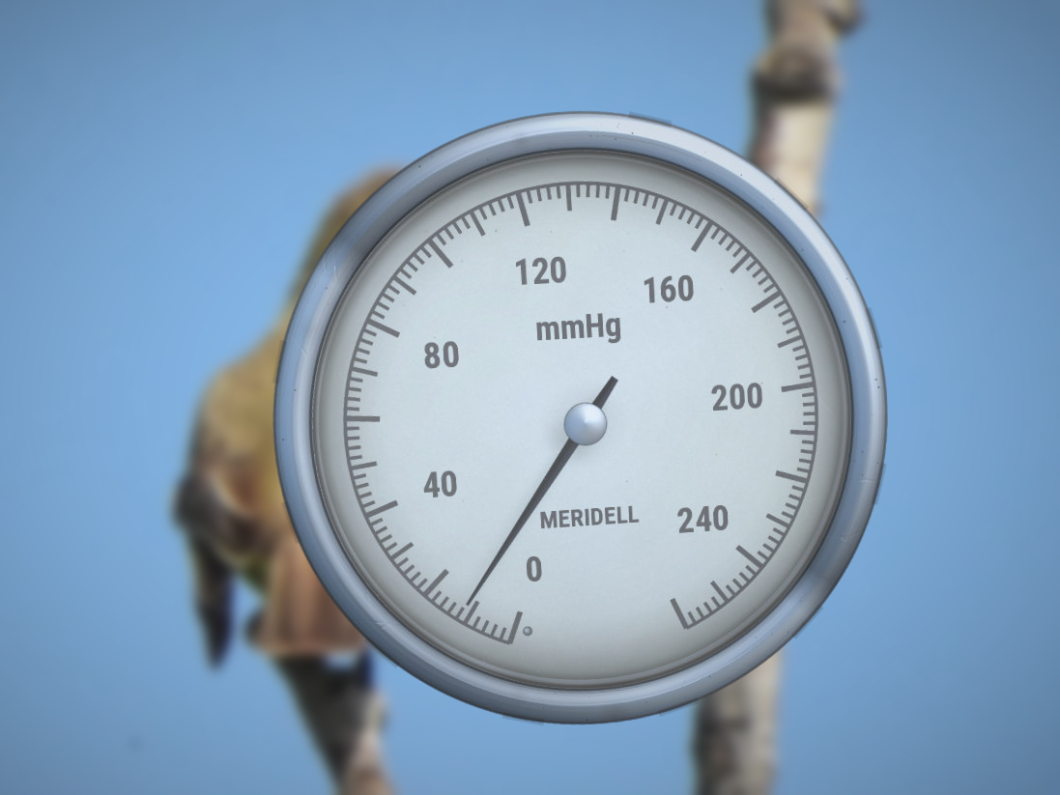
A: mmHg 12
